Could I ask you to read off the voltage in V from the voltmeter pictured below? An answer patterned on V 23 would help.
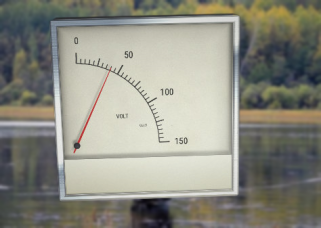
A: V 40
